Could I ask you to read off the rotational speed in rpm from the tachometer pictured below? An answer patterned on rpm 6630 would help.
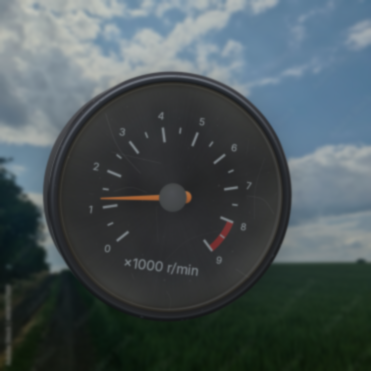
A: rpm 1250
